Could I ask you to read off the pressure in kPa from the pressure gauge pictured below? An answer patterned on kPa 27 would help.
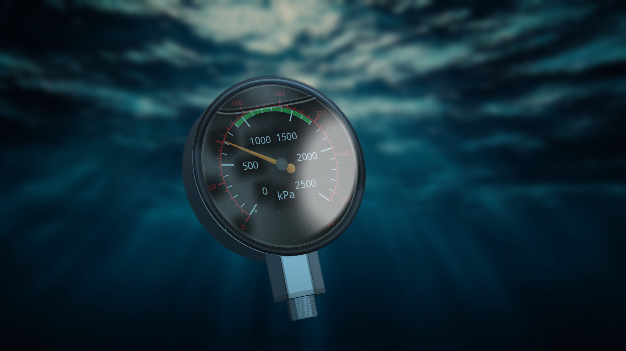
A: kPa 700
